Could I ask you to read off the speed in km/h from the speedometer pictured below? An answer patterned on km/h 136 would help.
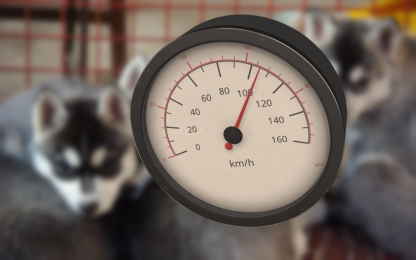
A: km/h 105
